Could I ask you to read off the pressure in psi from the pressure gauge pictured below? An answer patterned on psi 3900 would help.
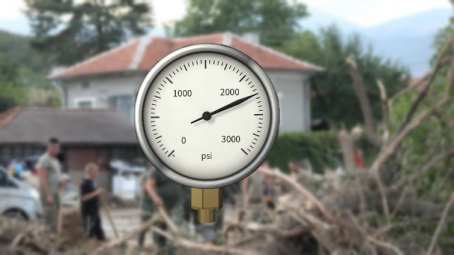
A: psi 2250
